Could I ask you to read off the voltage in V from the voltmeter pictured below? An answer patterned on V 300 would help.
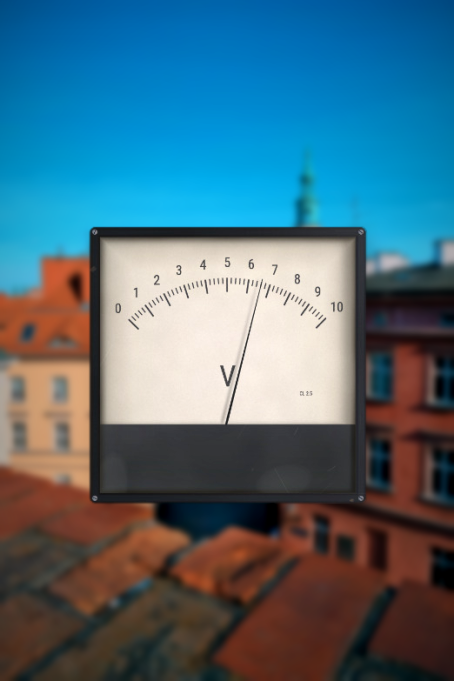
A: V 6.6
